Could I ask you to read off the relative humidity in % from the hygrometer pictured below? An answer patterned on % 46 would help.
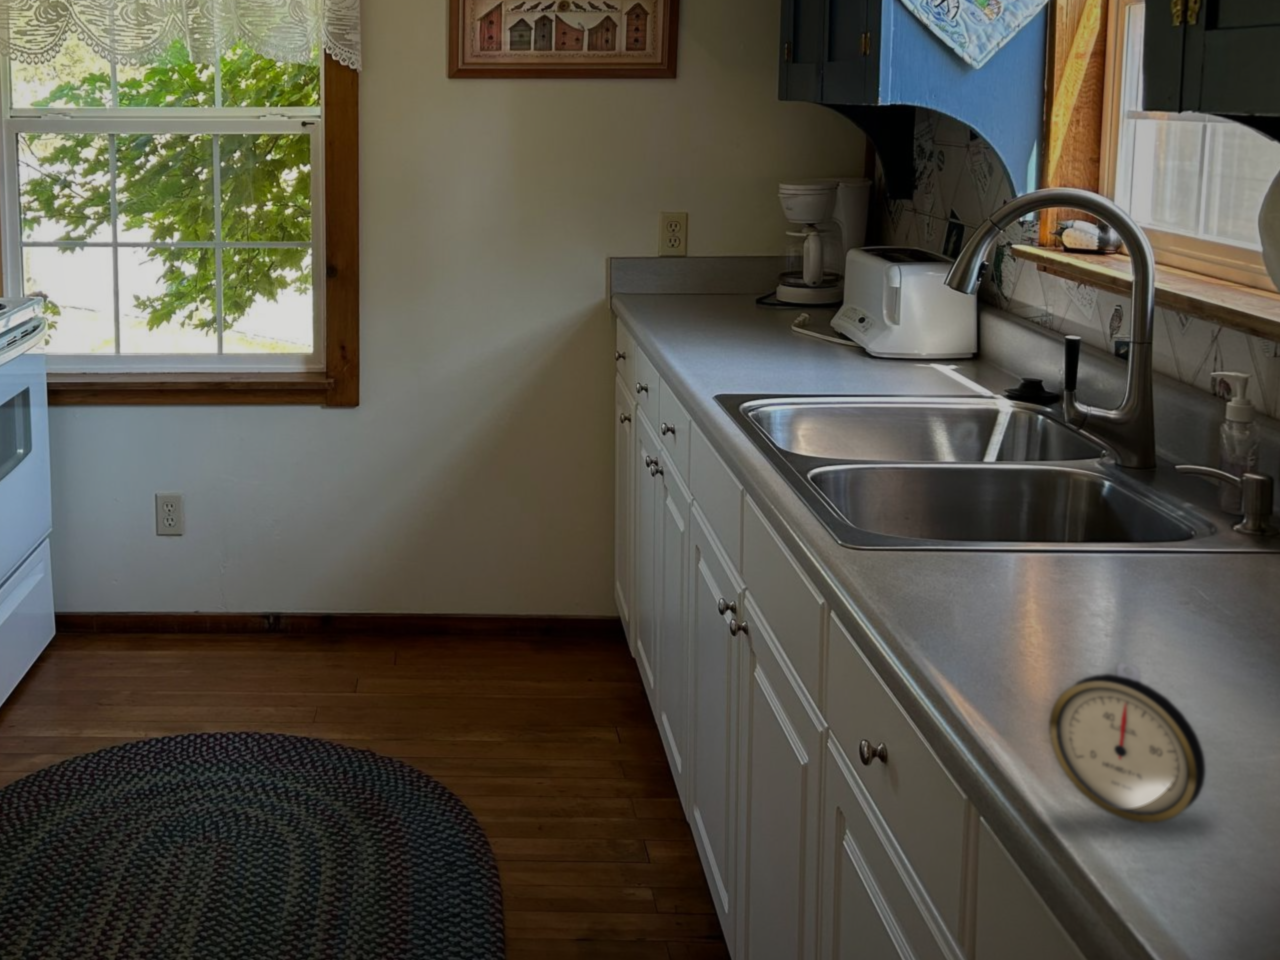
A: % 52
